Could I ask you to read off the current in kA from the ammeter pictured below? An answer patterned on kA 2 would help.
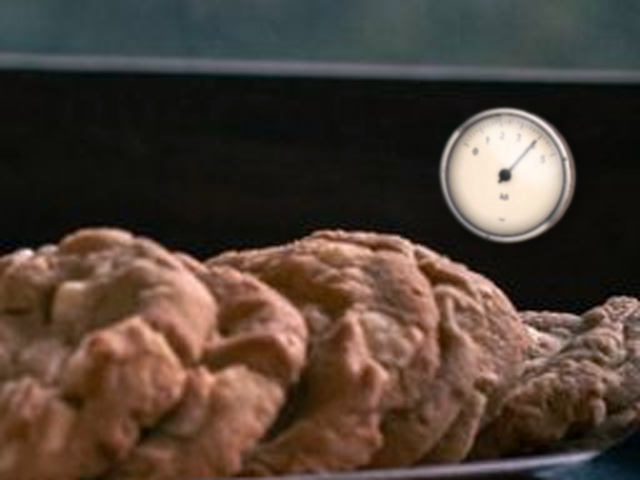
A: kA 4
